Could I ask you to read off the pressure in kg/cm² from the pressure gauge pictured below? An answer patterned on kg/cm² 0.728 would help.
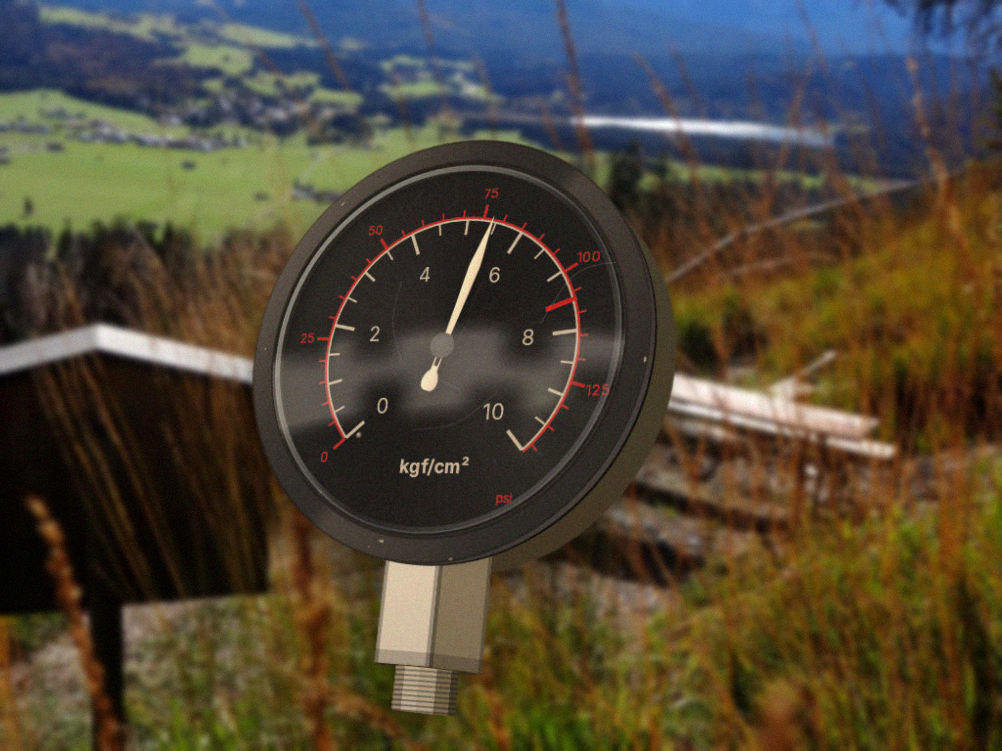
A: kg/cm² 5.5
